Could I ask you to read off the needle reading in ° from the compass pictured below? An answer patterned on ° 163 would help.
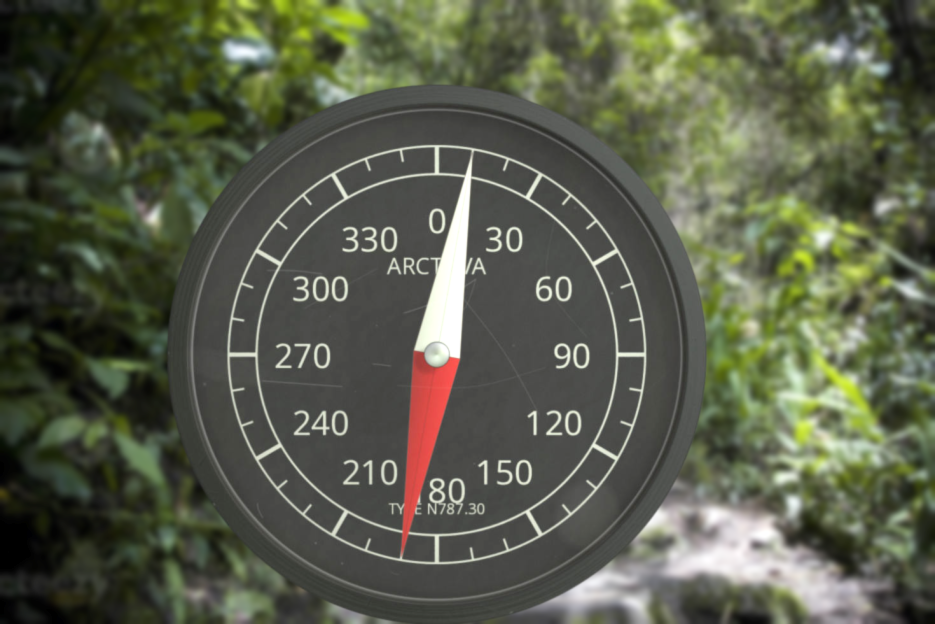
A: ° 190
